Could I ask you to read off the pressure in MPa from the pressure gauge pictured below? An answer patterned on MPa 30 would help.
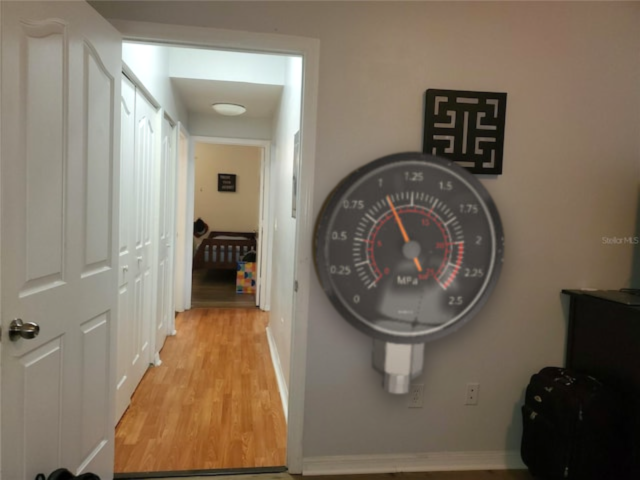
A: MPa 1
